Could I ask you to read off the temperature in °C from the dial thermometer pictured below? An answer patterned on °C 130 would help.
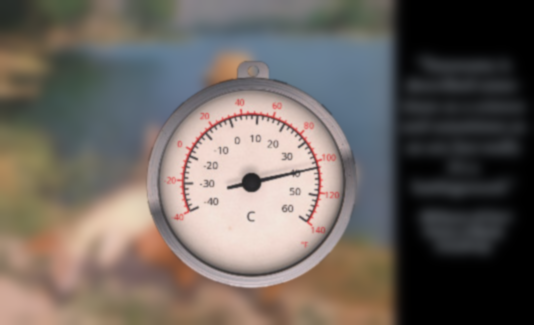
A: °C 40
